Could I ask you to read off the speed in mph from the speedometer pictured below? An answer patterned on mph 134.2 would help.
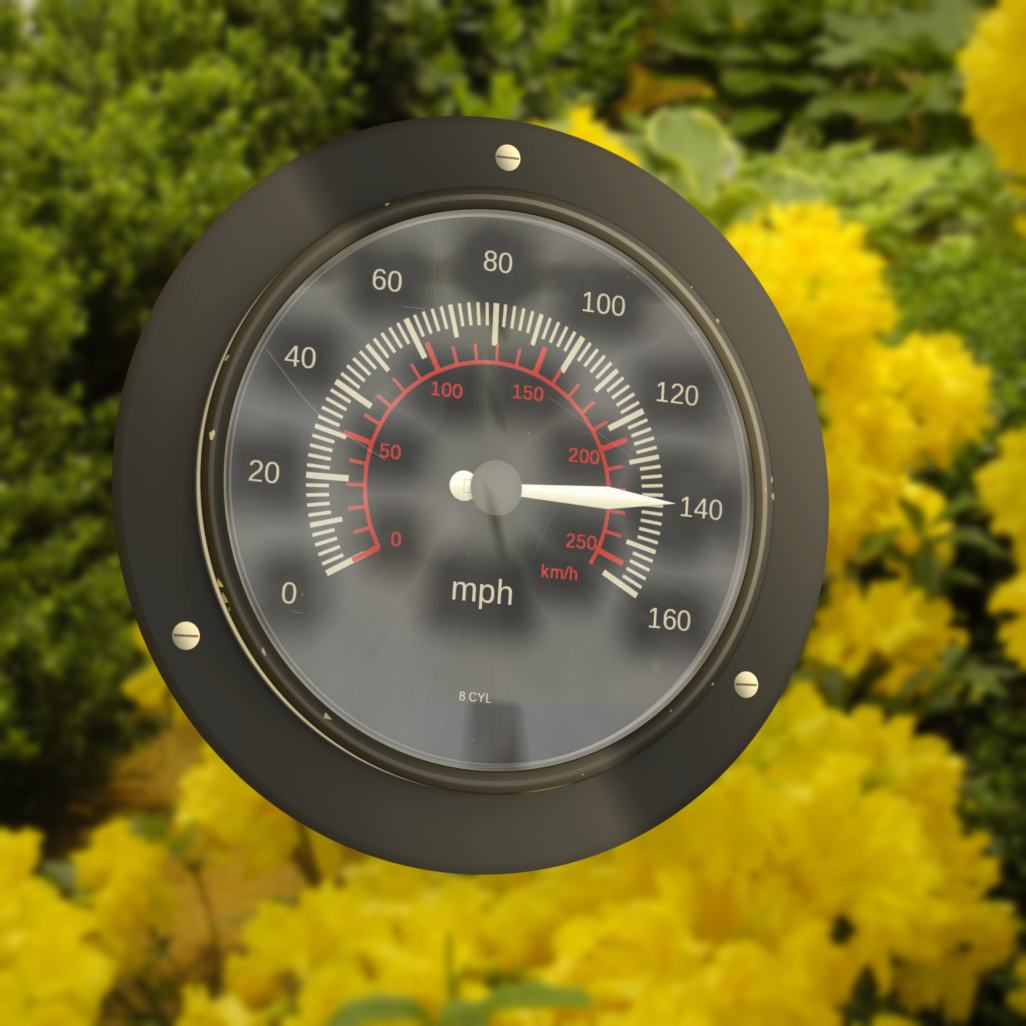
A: mph 140
